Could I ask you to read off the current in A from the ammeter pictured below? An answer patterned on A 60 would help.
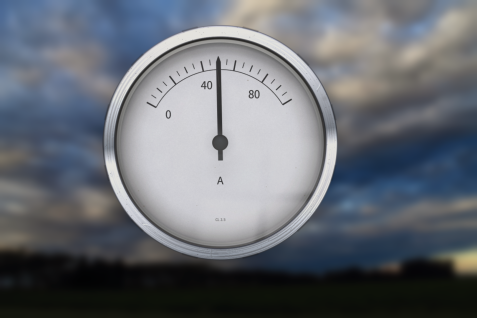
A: A 50
